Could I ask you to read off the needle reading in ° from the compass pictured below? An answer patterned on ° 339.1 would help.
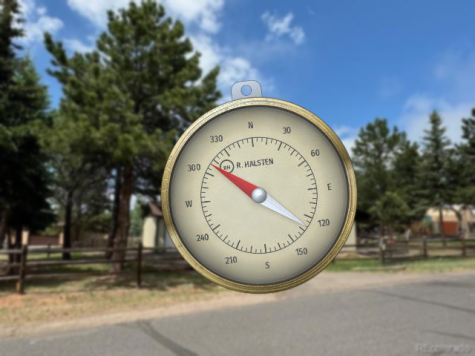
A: ° 310
